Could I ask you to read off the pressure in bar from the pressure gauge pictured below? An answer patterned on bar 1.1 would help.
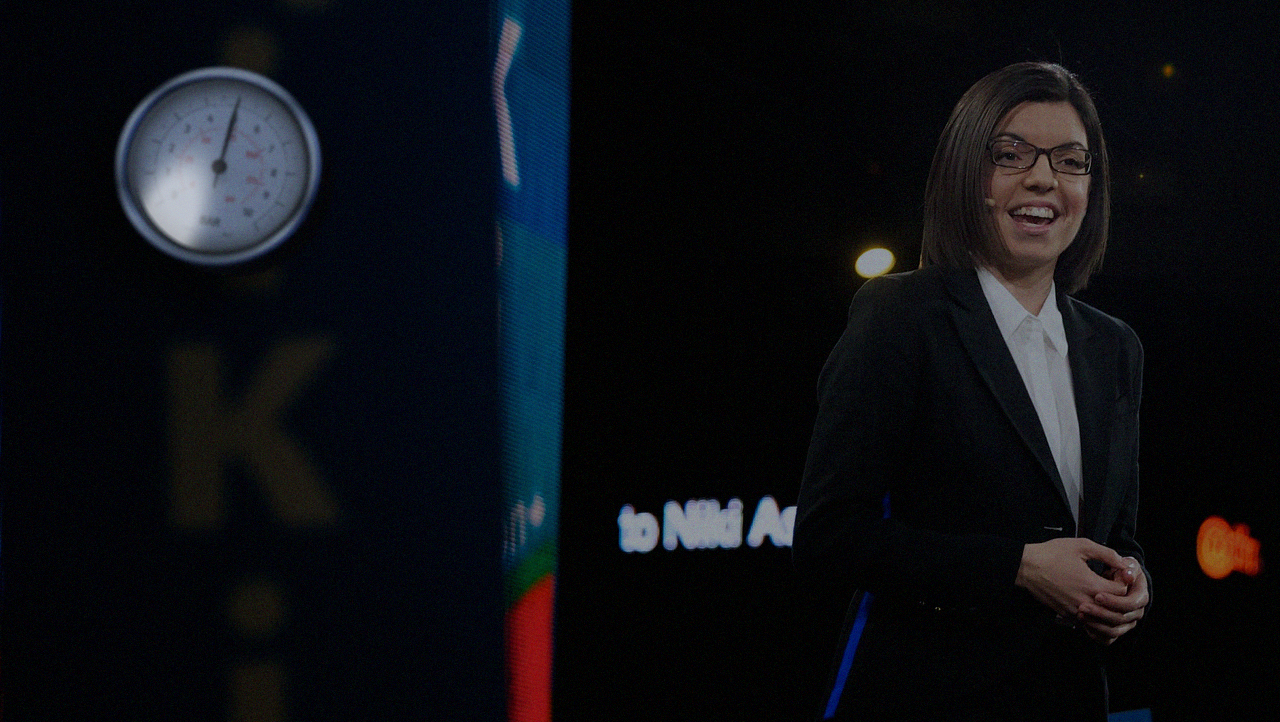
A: bar 5
